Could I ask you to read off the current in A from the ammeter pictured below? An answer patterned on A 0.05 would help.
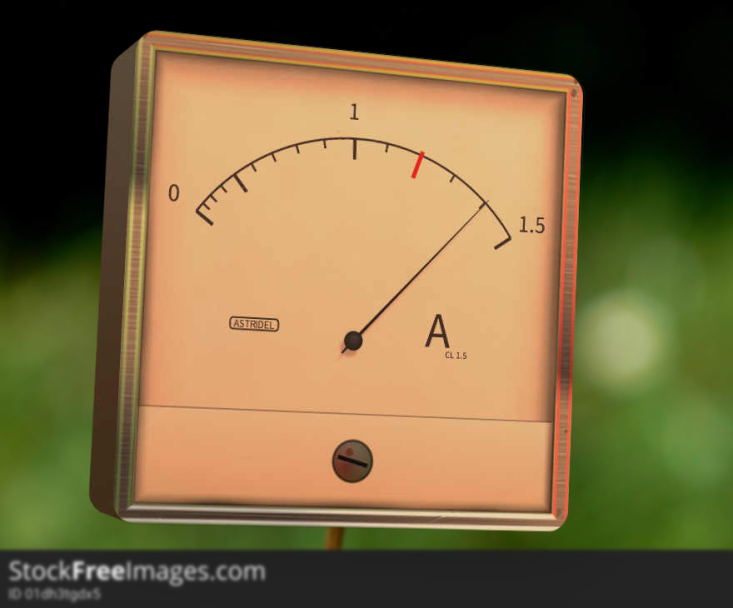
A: A 1.4
